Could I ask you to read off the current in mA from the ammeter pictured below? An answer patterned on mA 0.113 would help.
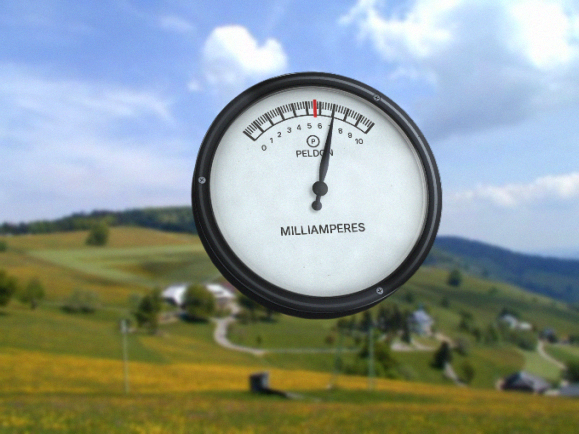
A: mA 7
